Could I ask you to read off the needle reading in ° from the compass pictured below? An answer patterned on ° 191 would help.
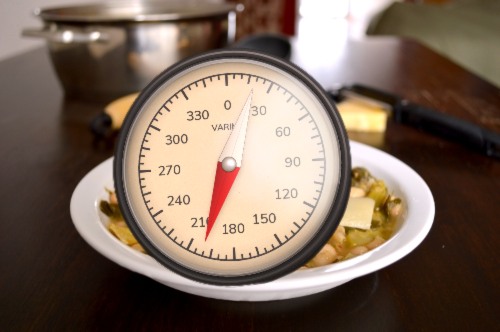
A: ° 200
